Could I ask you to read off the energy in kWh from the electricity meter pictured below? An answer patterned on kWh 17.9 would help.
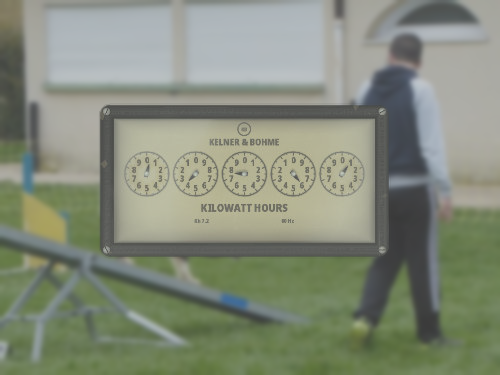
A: kWh 3761
